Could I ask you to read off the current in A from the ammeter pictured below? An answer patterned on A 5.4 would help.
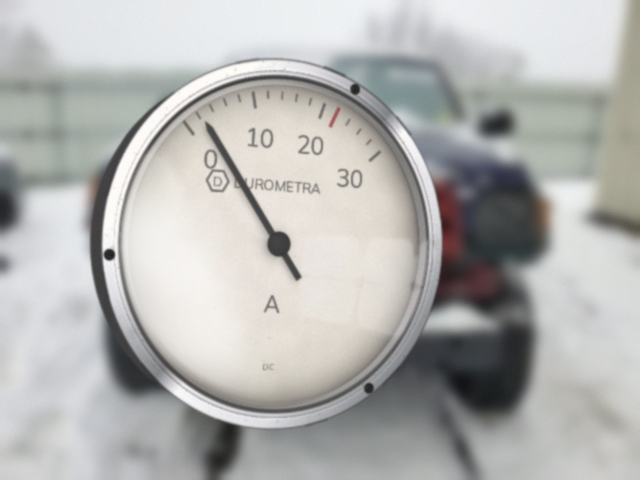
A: A 2
